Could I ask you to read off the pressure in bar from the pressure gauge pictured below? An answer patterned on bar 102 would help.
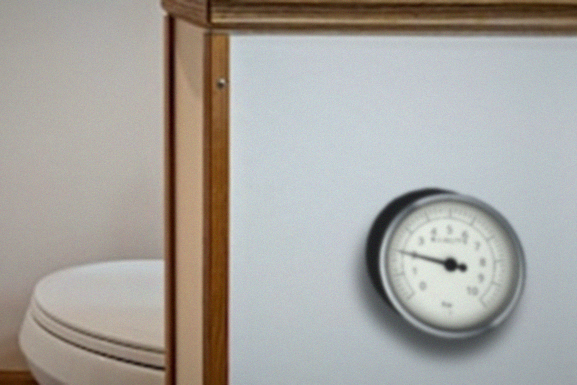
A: bar 2
